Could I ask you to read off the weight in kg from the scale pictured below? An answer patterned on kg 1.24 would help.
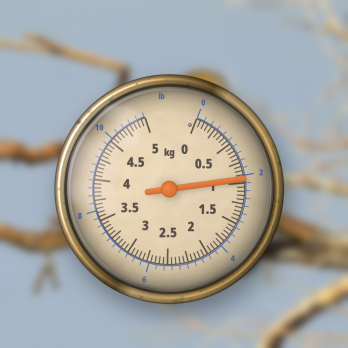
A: kg 0.95
